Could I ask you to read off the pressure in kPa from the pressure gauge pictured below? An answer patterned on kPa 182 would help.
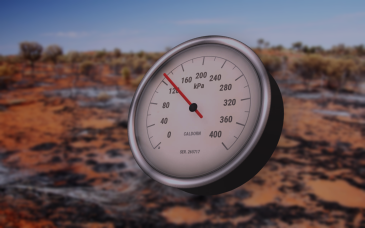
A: kPa 130
